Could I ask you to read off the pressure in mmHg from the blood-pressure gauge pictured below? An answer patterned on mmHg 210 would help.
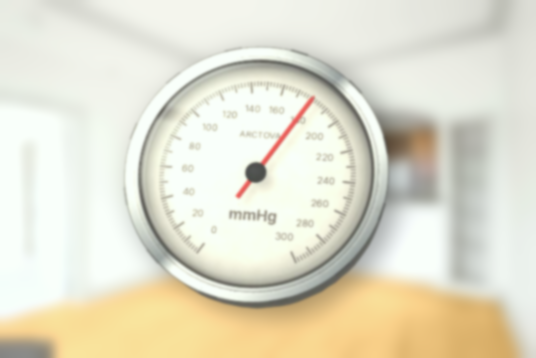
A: mmHg 180
